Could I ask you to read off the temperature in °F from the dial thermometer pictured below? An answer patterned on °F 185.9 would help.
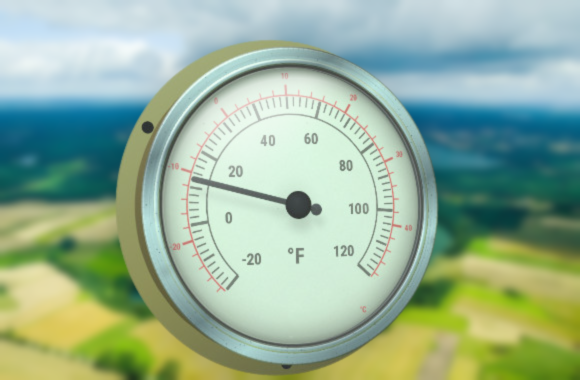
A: °F 12
